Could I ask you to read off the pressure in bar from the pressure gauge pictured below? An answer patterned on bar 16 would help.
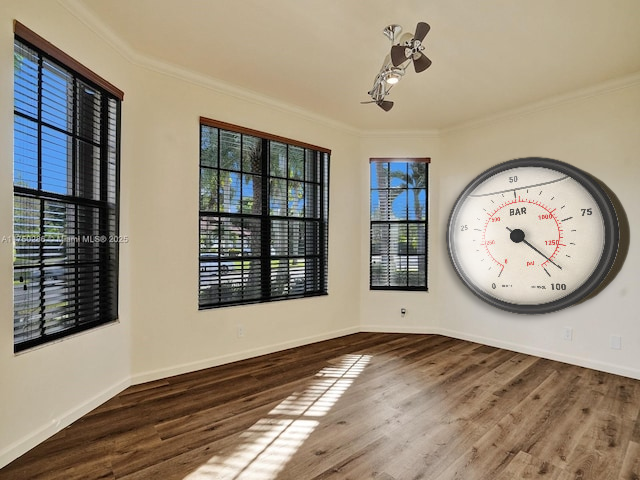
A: bar 95
